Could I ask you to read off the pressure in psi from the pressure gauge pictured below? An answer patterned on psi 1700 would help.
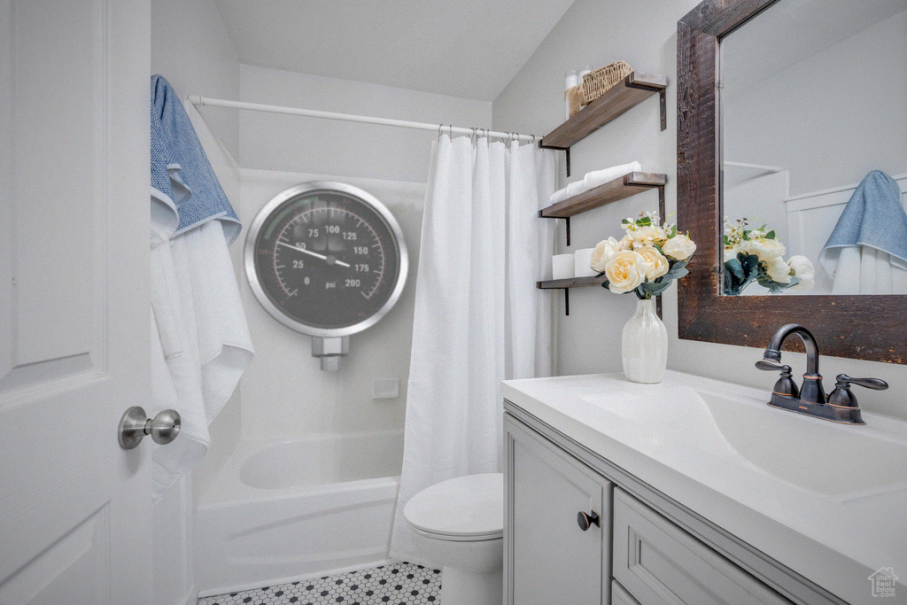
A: psi 45
